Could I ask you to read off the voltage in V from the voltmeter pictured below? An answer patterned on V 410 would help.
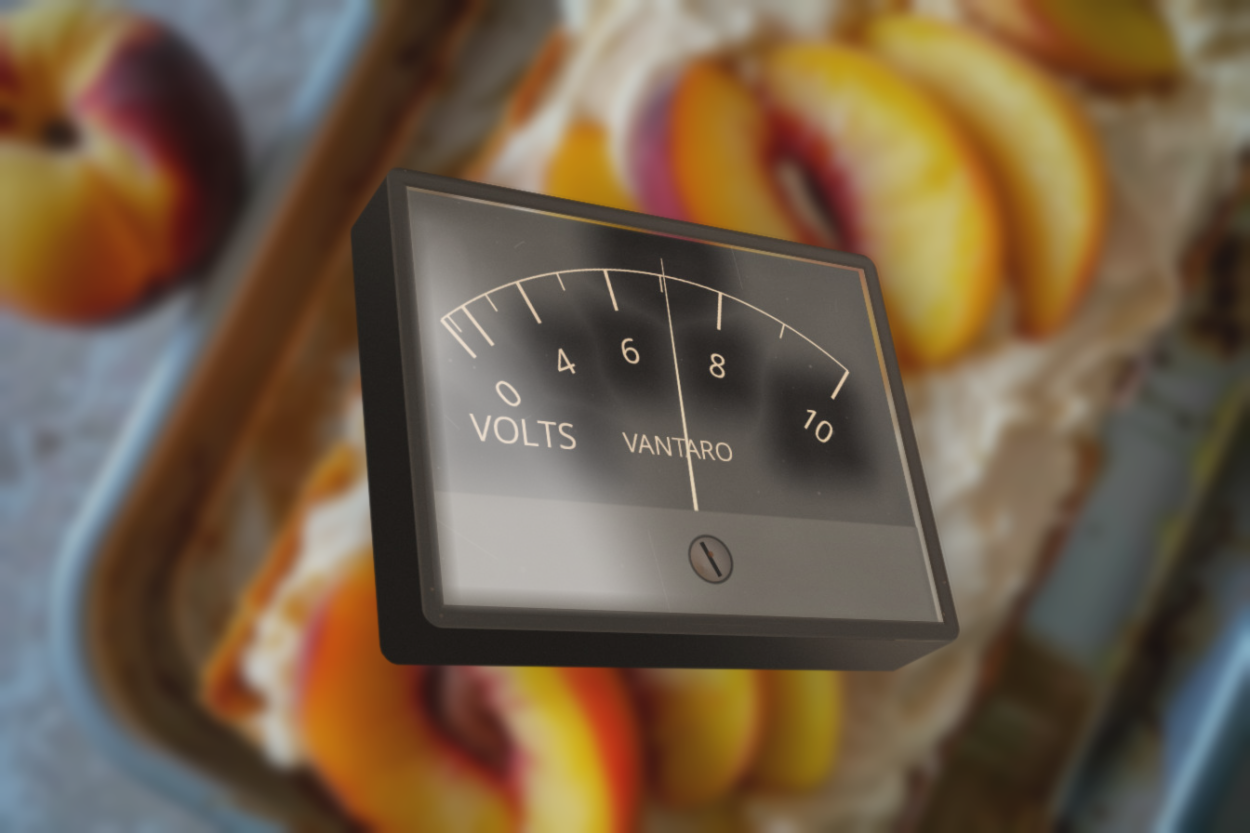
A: V 7
